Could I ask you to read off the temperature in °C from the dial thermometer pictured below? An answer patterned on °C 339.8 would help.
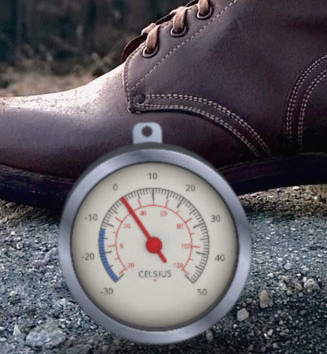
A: °C 0
